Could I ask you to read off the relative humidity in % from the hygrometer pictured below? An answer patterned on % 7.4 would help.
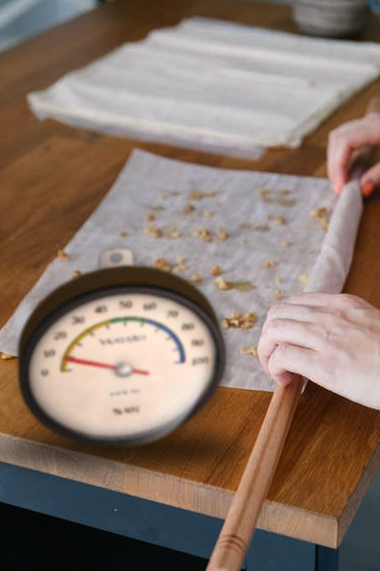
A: % 10
